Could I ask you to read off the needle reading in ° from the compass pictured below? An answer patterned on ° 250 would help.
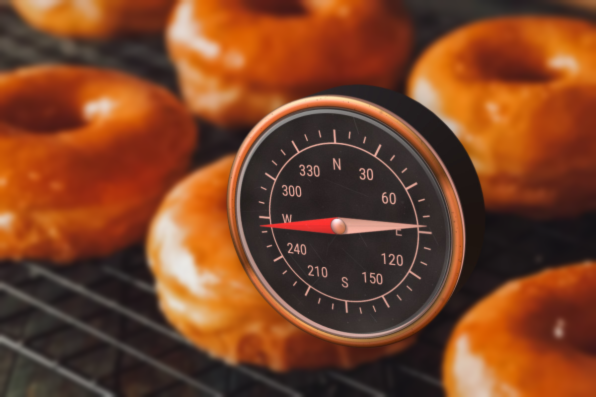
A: ° 265
